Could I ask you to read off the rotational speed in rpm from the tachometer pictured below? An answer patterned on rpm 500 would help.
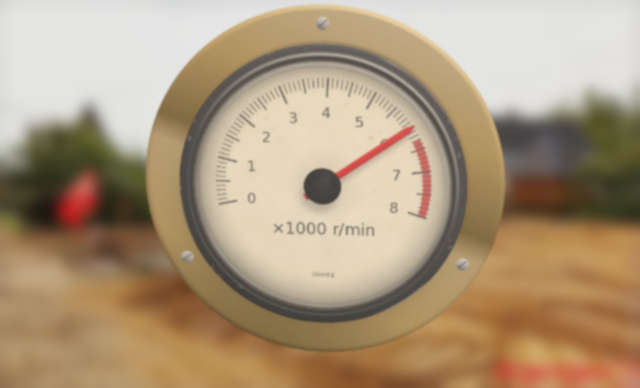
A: rpm 6000
